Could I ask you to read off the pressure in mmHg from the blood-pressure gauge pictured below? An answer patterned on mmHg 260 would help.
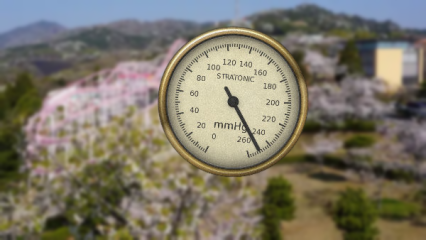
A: mmHg 250
